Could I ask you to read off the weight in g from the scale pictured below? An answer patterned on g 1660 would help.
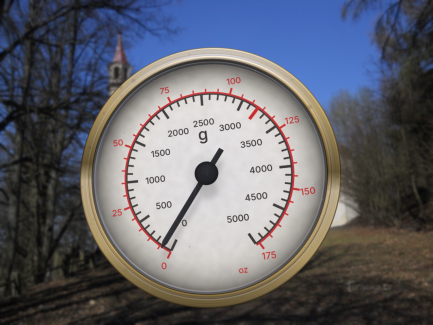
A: g 100
